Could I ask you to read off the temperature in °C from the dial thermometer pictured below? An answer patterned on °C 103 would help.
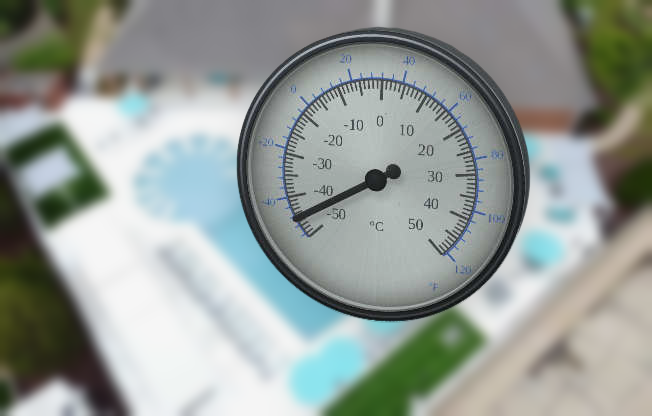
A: °C -45
